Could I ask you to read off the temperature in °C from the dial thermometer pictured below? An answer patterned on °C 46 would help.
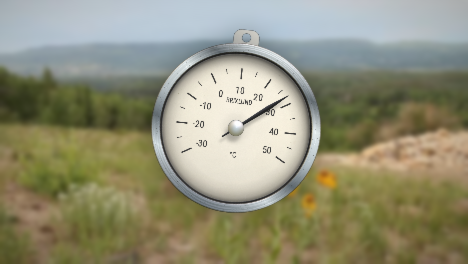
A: °C 27.5
